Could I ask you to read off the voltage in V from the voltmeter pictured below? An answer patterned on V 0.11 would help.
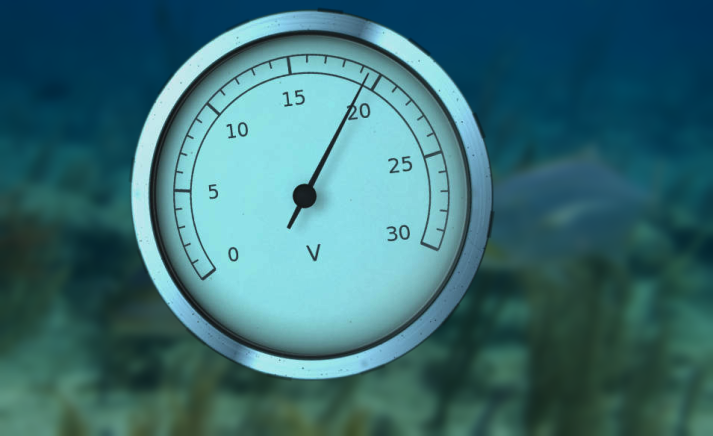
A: V 19.5
